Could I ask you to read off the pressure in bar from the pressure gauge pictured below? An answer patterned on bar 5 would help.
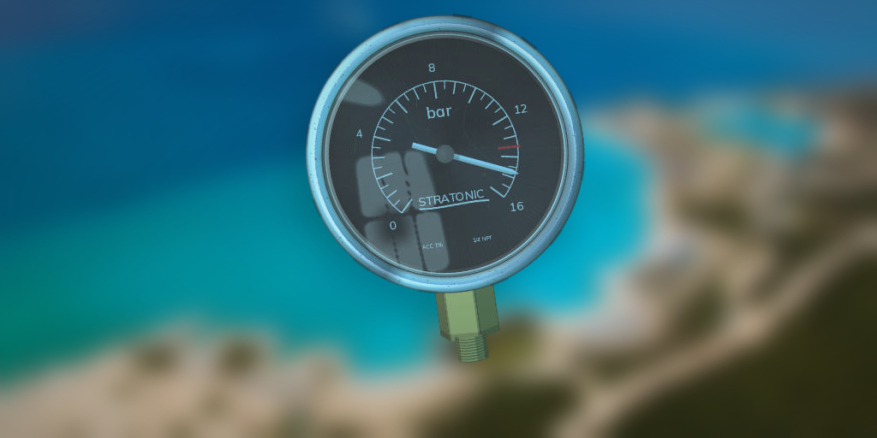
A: bar 14.75
